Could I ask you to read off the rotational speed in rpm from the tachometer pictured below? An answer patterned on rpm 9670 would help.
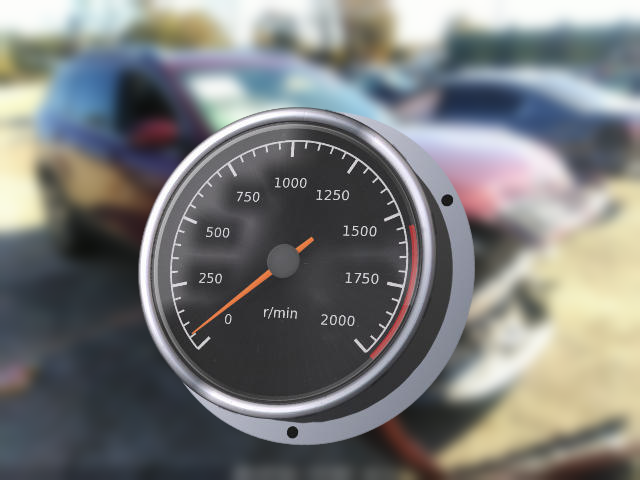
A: rpm 50
